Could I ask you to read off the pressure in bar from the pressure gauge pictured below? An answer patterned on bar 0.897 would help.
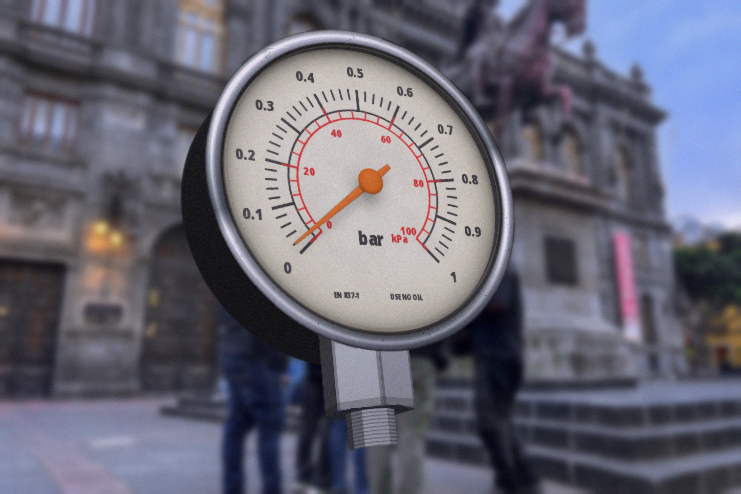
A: bar 0.02
